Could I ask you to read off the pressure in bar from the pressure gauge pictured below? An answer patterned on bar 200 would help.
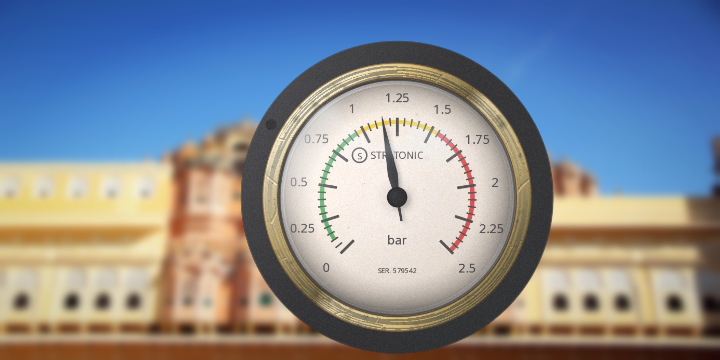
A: bar 1.15
